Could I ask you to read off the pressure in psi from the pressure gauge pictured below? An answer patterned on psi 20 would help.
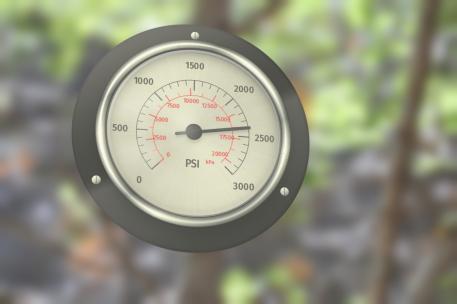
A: psi 2400
